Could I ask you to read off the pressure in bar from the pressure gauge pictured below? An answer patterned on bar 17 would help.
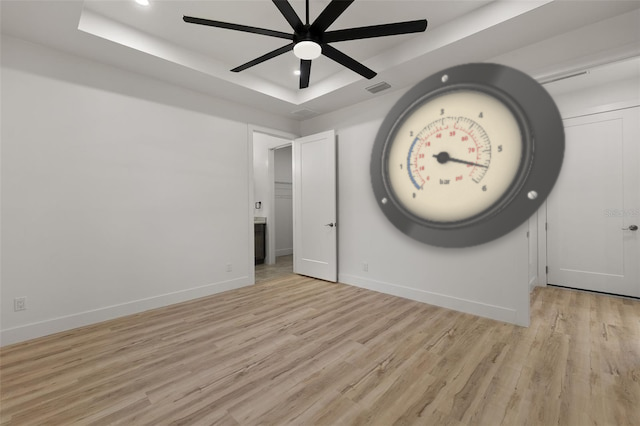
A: bar 5.5
